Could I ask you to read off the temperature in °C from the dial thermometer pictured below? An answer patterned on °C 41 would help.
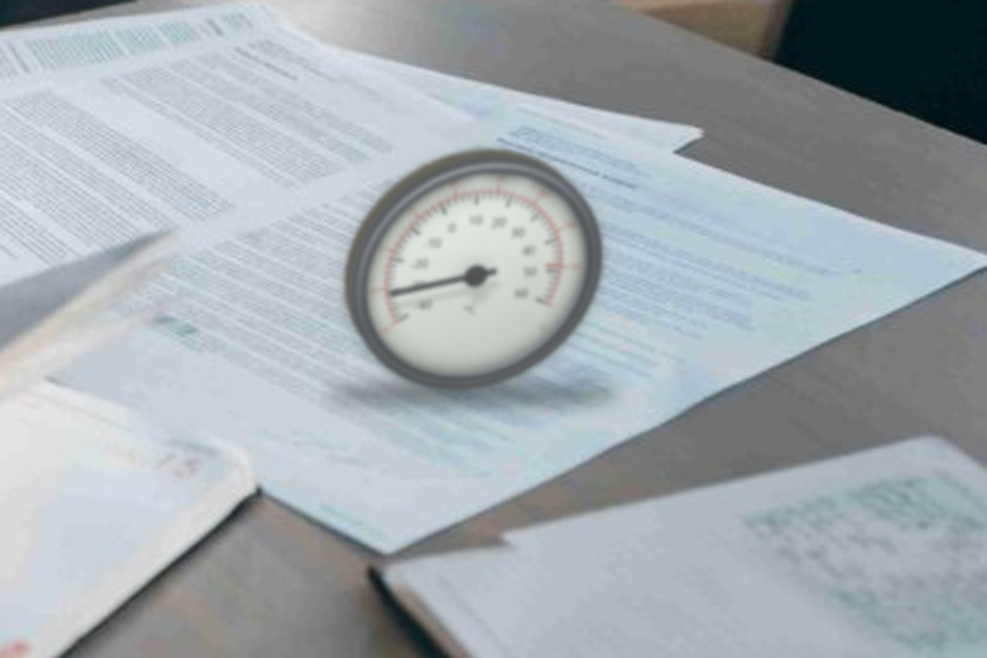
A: °C -30
